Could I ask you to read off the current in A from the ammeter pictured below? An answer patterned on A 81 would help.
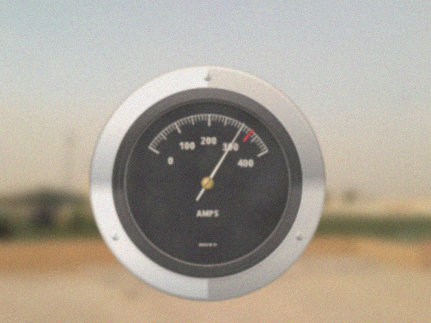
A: A 300
